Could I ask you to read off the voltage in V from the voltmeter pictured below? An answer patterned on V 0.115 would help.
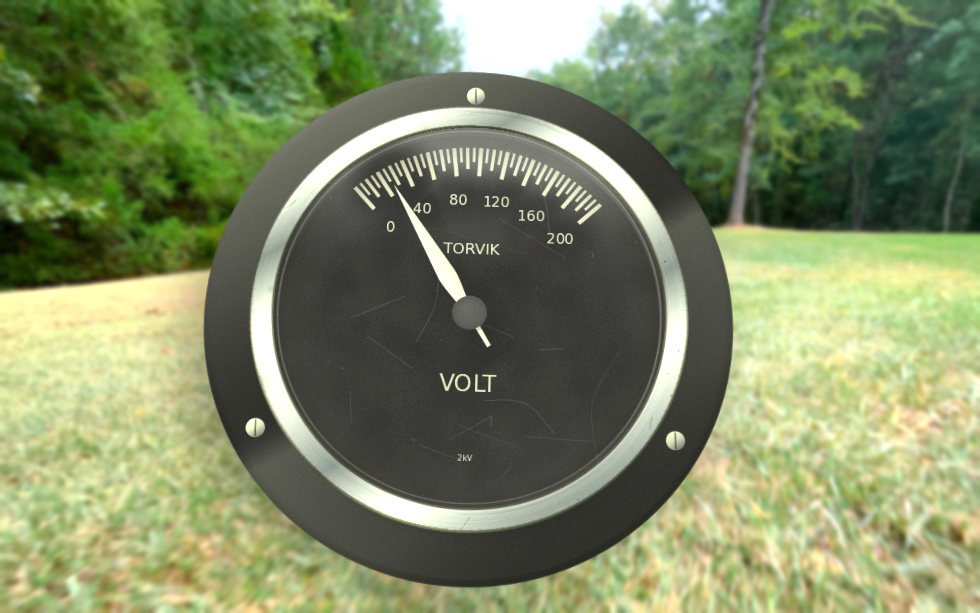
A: V 25
